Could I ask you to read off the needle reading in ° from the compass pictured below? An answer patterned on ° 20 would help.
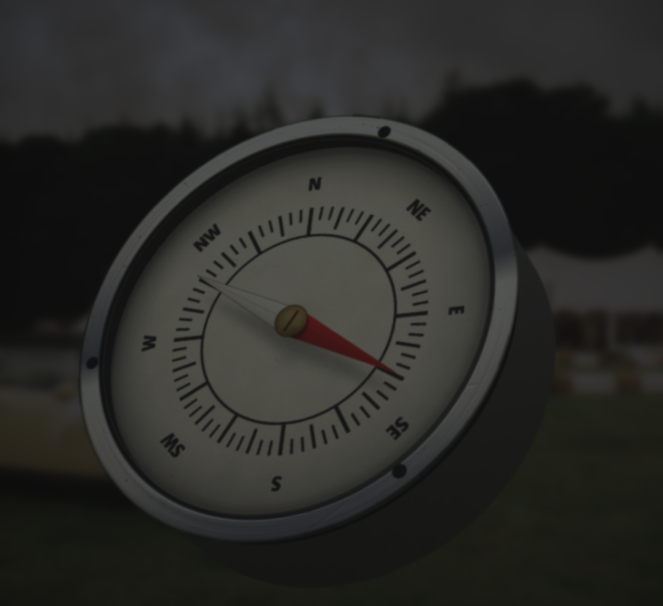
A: ° 120
